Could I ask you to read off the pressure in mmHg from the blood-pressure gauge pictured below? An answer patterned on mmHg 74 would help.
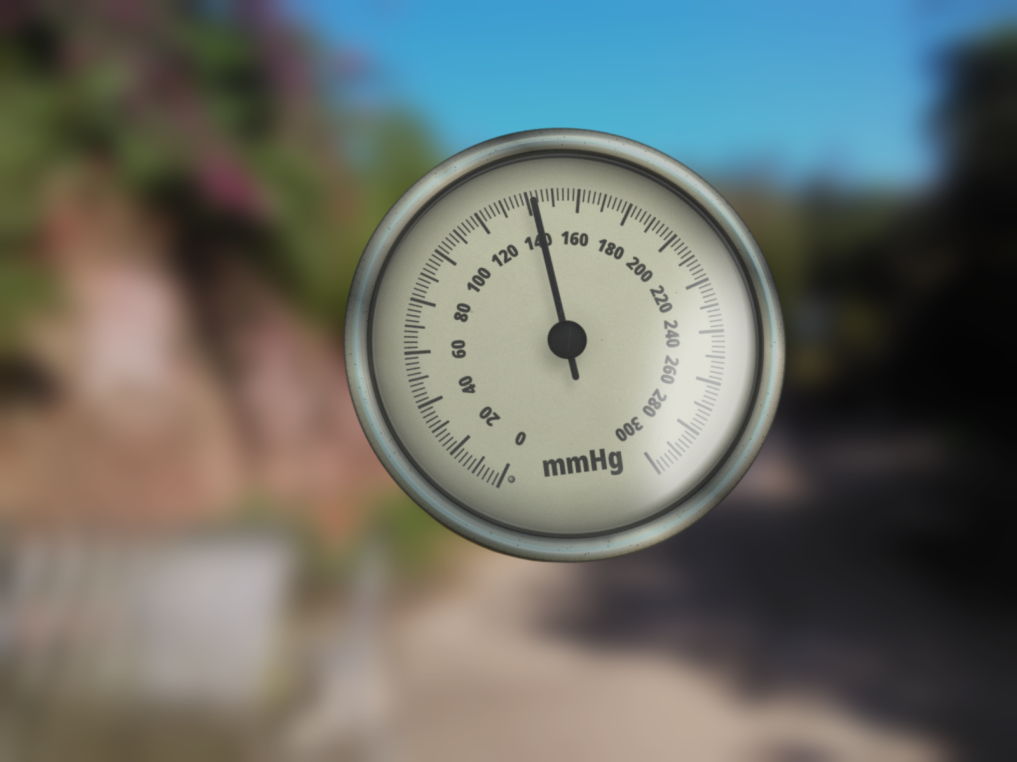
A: mmHg 142
